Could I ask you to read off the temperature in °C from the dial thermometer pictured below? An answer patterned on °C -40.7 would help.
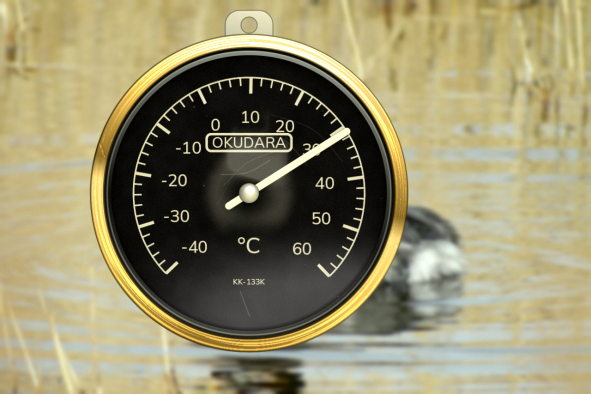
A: °C 31
